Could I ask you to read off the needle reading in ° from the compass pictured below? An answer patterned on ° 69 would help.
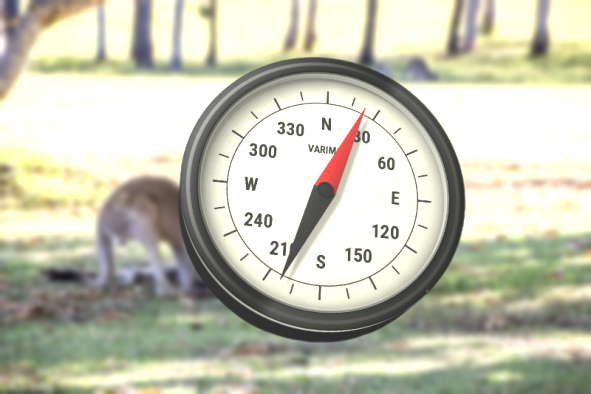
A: ° 22.5
